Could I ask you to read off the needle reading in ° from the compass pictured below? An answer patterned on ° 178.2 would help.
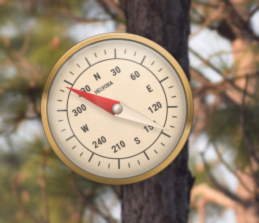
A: ° 325
